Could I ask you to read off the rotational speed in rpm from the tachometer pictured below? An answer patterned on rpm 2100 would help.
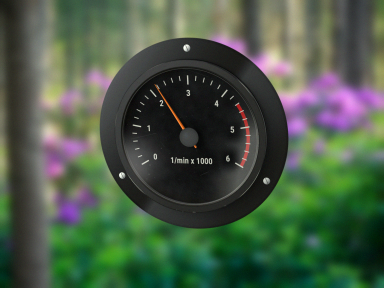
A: rpm 2200
